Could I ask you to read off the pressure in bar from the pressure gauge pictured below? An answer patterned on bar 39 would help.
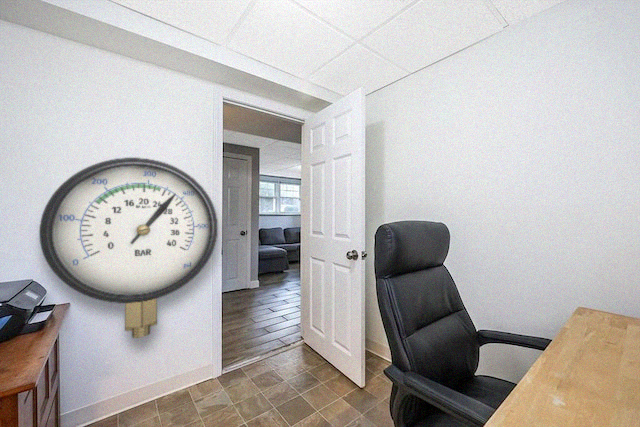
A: bar 26
